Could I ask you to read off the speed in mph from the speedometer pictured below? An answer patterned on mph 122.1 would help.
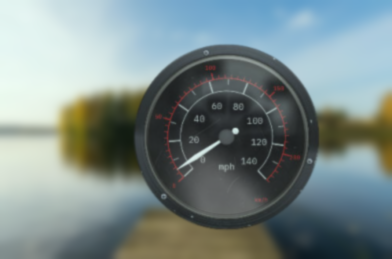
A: mph 5
